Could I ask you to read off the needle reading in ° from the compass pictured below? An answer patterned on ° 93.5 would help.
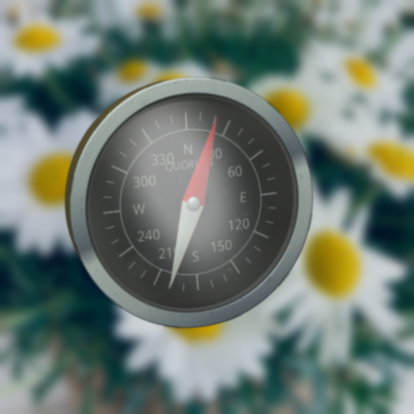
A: ° 20
